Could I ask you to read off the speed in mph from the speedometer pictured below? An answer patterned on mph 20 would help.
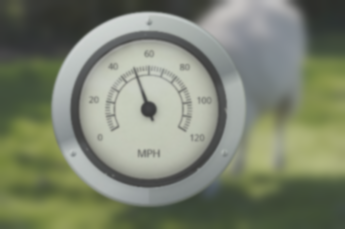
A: mph 50
